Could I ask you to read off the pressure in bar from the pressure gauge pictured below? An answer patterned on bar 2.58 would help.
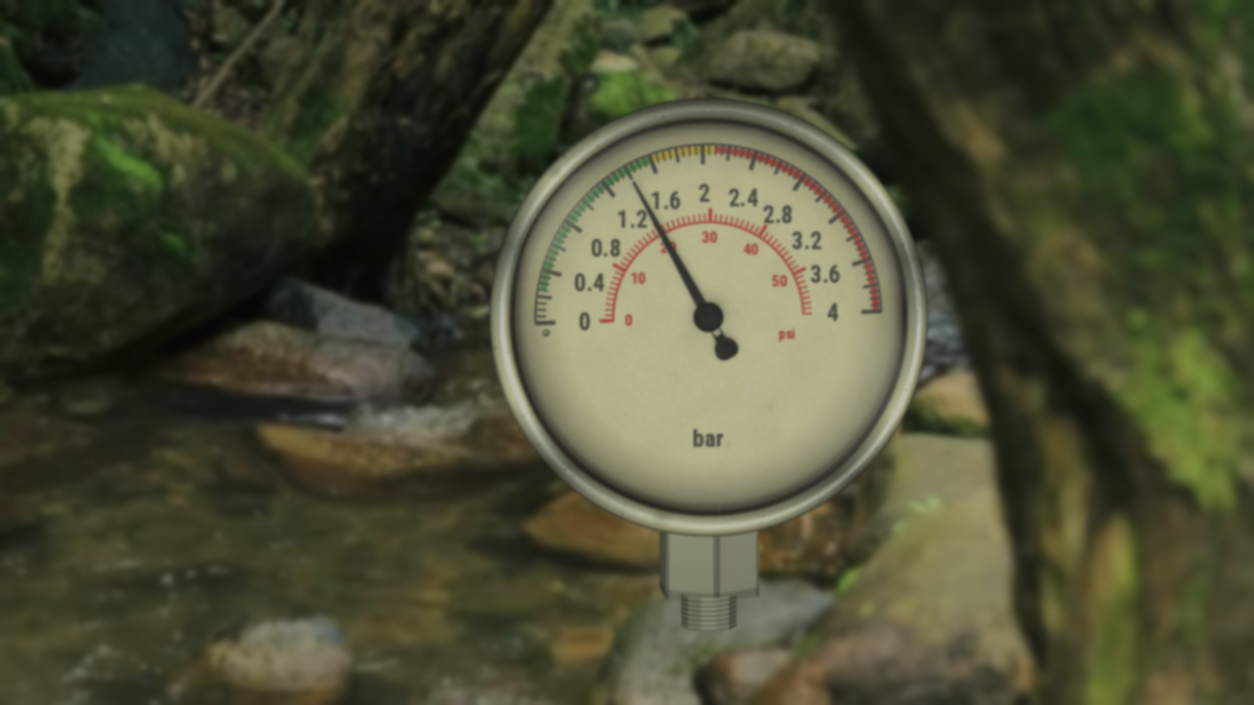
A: bar 1.4
